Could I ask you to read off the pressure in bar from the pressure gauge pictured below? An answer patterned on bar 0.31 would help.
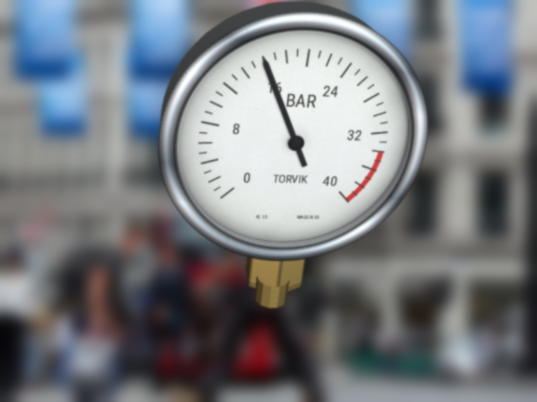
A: bar 16
